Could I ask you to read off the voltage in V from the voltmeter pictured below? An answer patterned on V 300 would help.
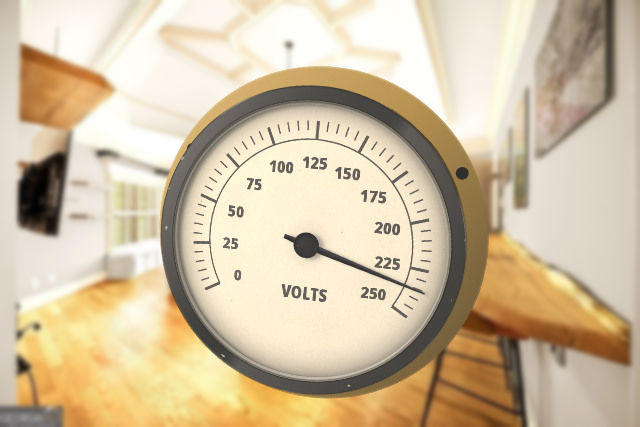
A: V 235
